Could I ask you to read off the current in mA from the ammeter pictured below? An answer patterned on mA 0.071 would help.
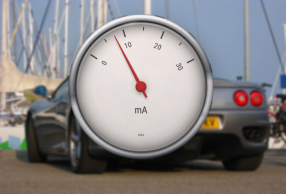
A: mA 7.5
